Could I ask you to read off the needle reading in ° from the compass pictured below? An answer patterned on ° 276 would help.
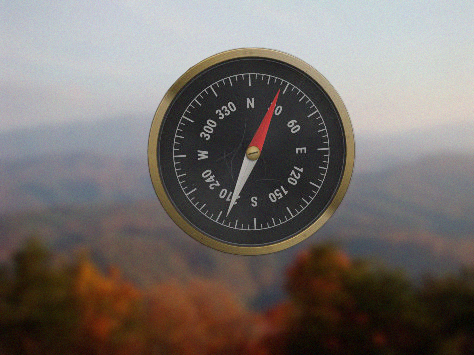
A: ° 25
